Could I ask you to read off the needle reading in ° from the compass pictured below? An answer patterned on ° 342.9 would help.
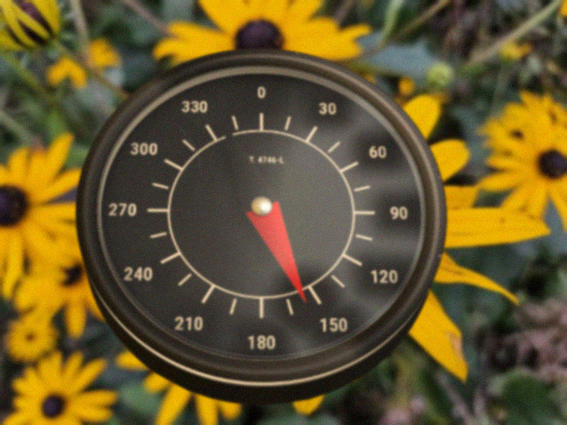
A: ° 157.5
